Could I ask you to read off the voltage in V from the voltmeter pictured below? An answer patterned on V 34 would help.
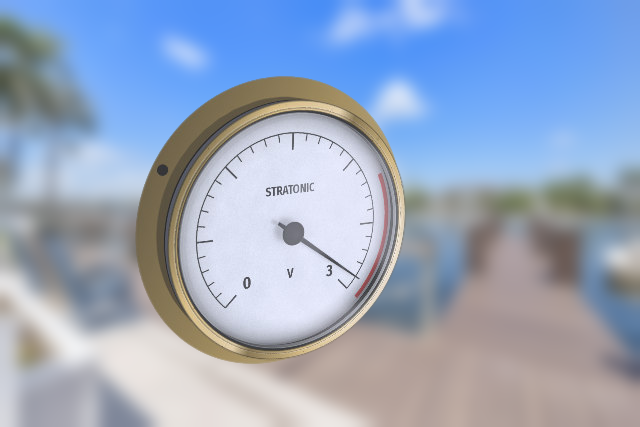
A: V 2.9
